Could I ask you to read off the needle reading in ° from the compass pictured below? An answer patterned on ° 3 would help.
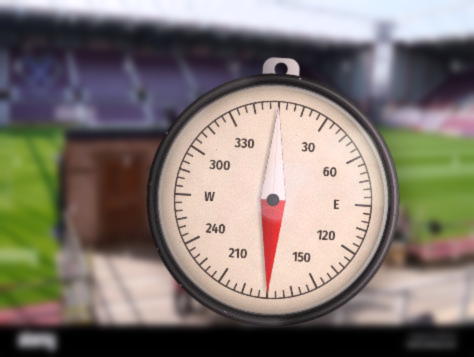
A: ° 180
